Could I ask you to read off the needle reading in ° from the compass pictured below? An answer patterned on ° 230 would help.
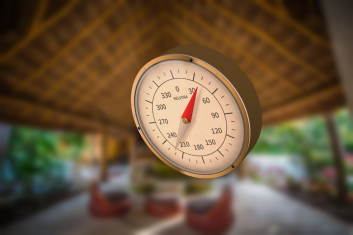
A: ° 40
